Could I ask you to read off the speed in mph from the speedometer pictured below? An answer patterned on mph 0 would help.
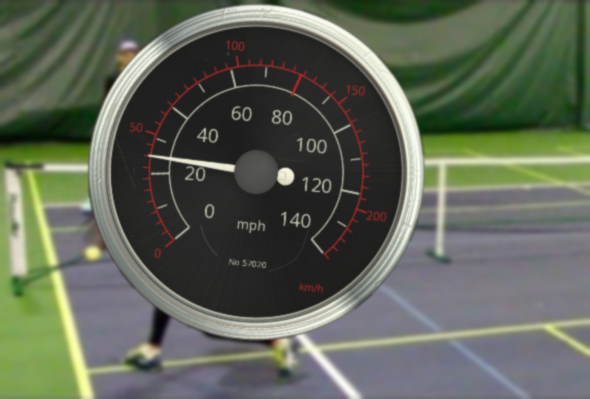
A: mph 25
